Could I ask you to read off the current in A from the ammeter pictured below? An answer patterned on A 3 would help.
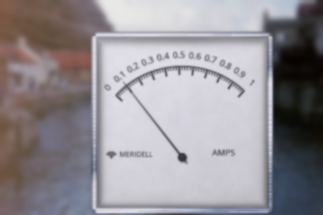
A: A 0.1
